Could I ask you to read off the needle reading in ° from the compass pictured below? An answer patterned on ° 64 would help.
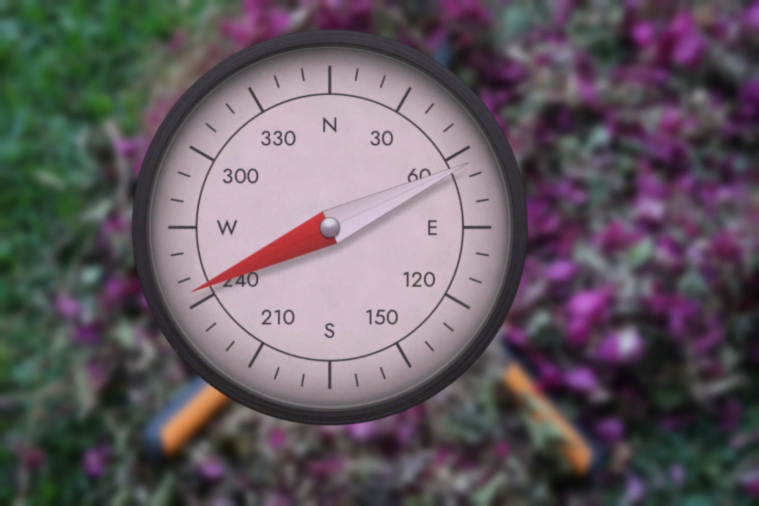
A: ° 245
